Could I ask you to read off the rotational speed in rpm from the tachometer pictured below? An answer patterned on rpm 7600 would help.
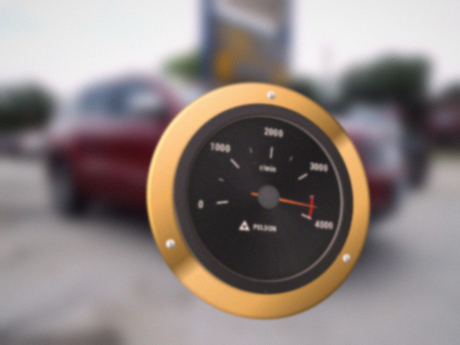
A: rpm 3750
